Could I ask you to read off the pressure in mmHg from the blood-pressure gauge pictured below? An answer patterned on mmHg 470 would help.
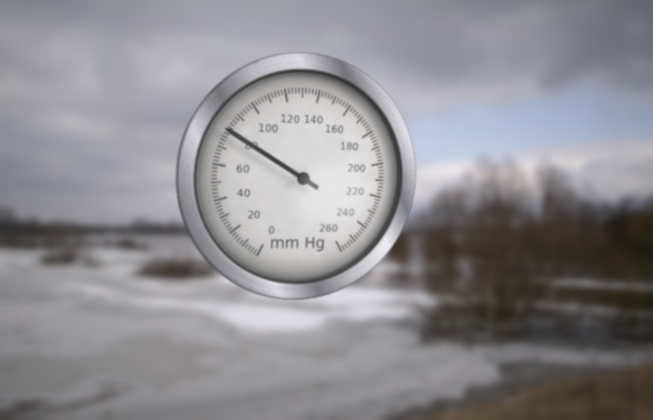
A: mmHg 80
